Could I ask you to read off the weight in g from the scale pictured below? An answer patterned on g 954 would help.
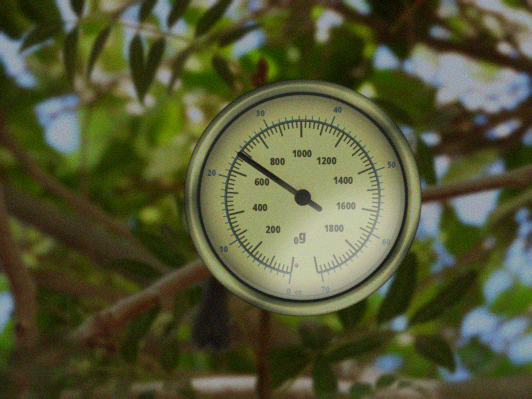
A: g 680
